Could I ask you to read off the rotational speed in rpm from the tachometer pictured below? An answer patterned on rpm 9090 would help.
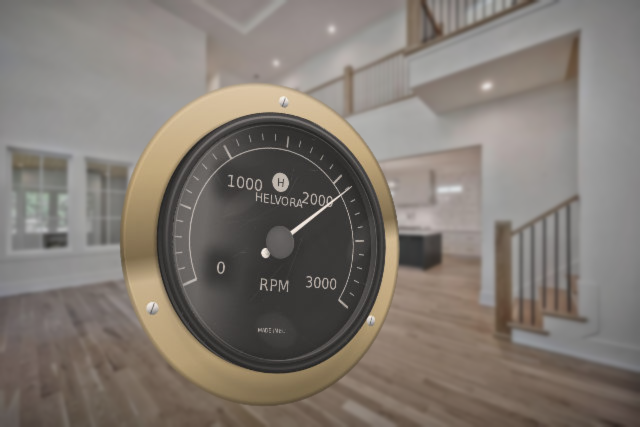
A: rpm 2100
